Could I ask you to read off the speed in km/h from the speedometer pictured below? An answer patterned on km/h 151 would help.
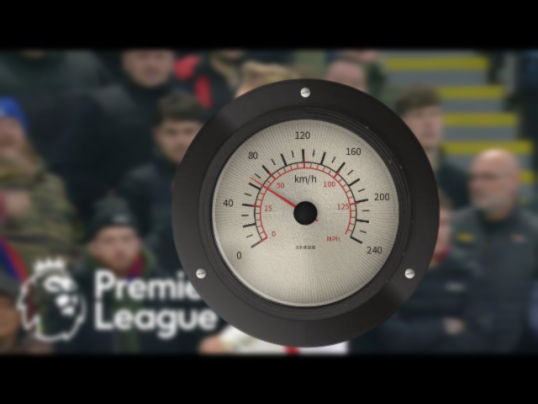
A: km/h 65
